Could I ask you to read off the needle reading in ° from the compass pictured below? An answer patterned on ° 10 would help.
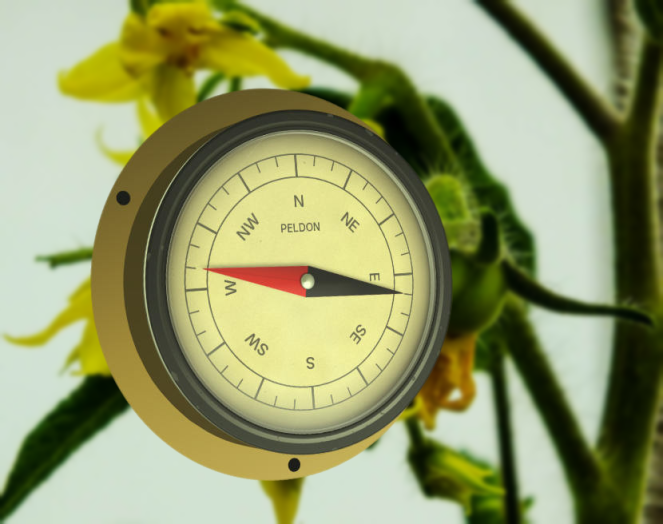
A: ° 280
